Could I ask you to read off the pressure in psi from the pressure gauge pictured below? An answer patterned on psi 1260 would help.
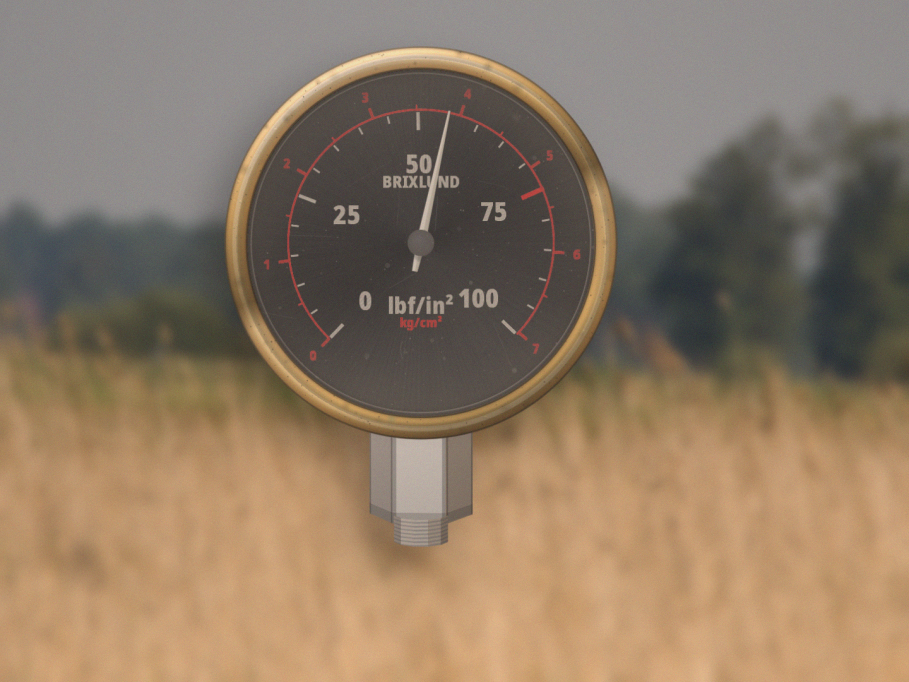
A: psi 55
